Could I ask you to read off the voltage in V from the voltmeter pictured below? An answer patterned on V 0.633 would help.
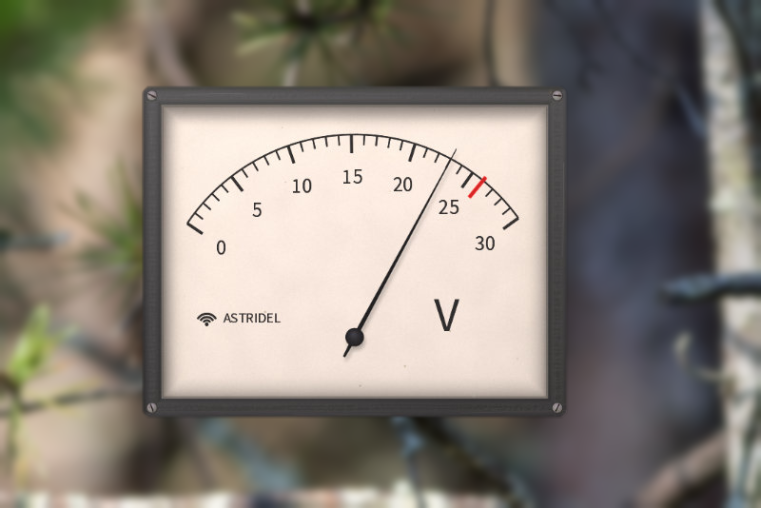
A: V 23
